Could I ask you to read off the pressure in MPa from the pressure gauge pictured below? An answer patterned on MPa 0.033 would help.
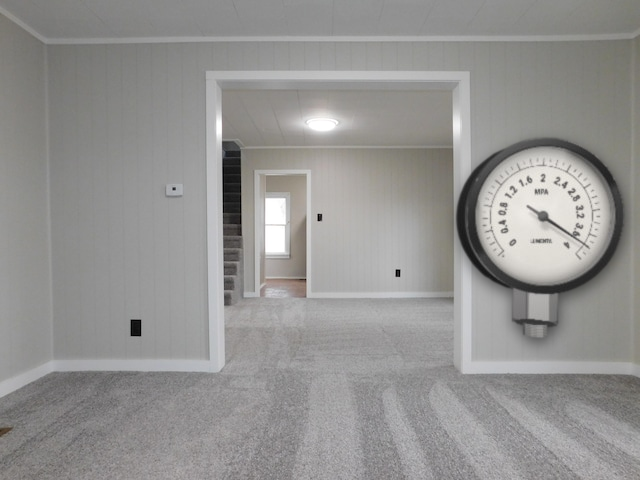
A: MPa 3.8
